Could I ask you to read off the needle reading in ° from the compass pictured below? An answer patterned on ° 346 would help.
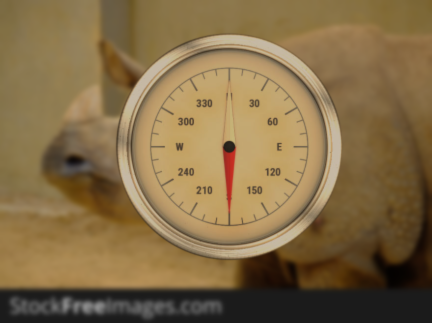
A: ° 180
